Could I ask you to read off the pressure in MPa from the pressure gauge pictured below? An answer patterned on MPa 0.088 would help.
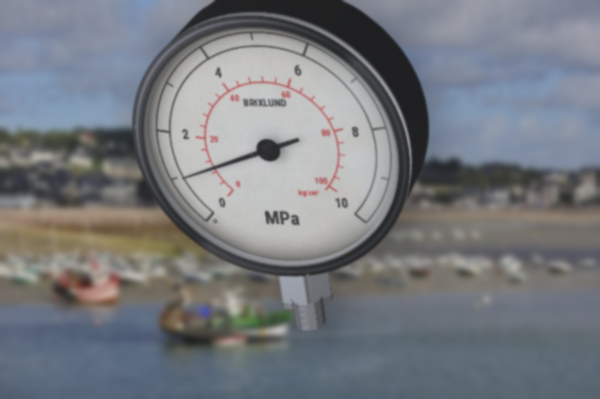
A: MPa 1
